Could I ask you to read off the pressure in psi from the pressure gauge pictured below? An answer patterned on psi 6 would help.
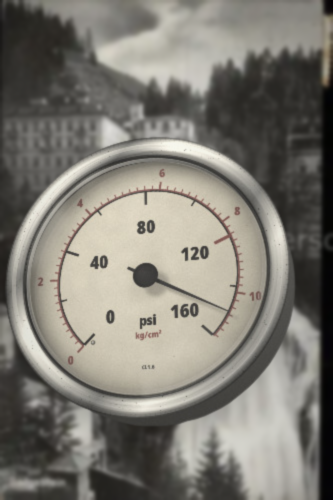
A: psi 150
